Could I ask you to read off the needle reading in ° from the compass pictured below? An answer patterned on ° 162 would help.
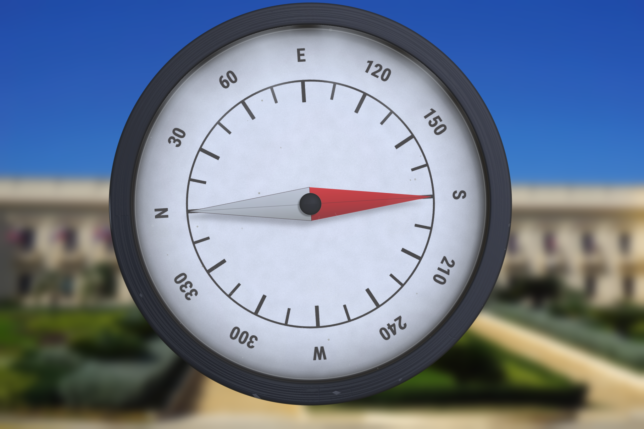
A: ° 180
